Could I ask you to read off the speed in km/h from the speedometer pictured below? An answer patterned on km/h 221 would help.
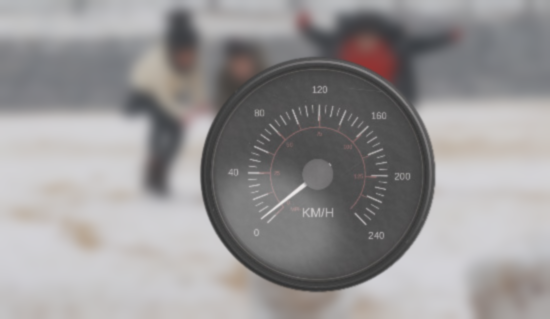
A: km/h 5
